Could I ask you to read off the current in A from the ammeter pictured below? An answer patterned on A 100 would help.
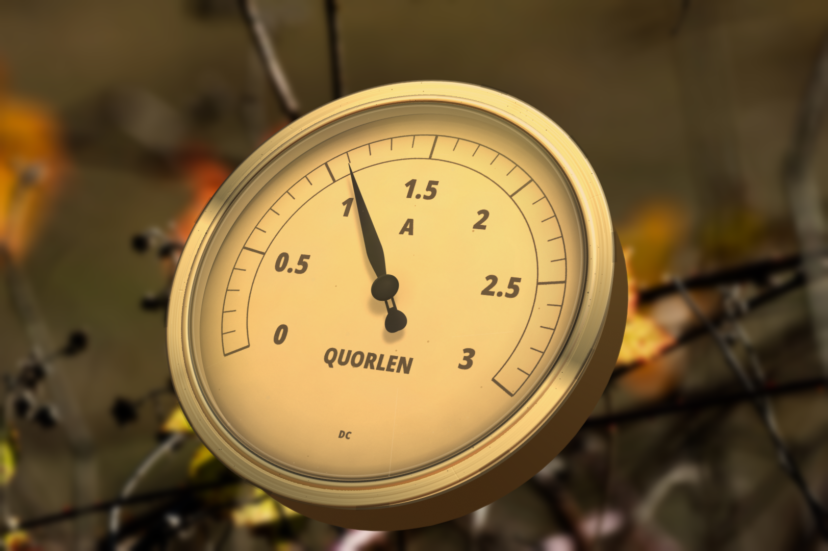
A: A 1.1
